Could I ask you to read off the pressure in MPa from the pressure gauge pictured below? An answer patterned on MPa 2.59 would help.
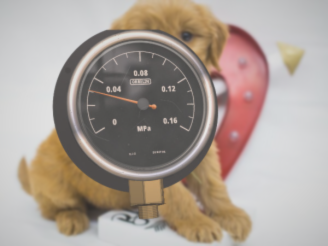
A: MPa 0.03
